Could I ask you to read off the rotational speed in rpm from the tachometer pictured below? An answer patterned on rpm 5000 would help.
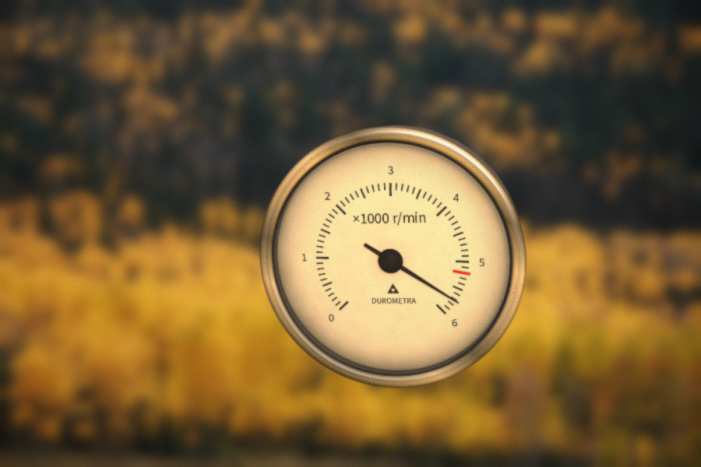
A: rpm 5700
